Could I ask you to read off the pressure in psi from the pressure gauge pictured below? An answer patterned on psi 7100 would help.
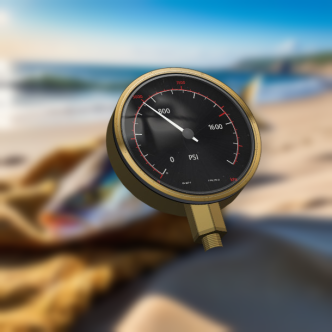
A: psi 700
